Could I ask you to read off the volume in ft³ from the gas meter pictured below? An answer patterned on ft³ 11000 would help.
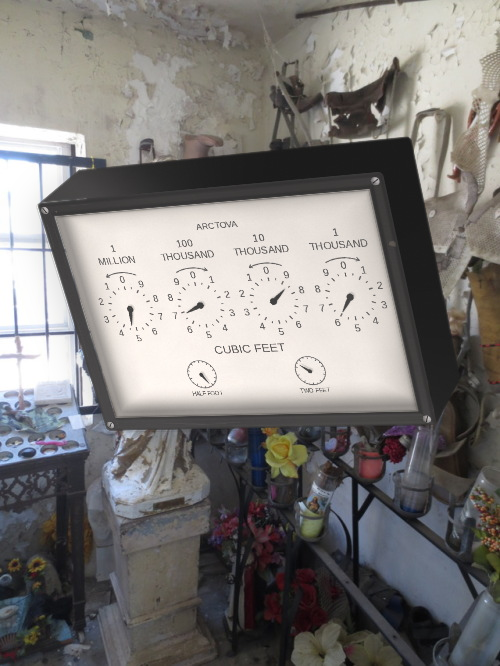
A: ft³ 468600
